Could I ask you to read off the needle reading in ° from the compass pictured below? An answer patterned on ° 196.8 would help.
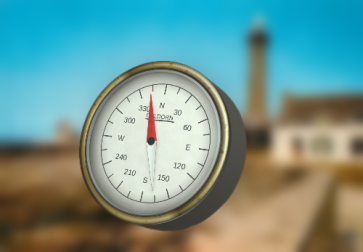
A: ° 345
